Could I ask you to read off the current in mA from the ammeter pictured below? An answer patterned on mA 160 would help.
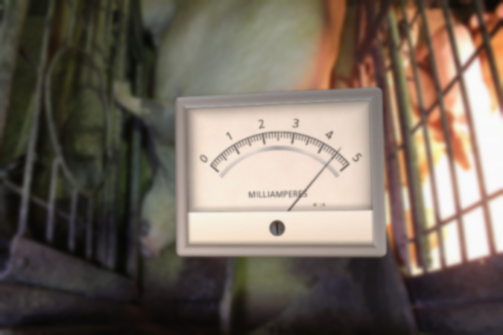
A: mA 4.5
